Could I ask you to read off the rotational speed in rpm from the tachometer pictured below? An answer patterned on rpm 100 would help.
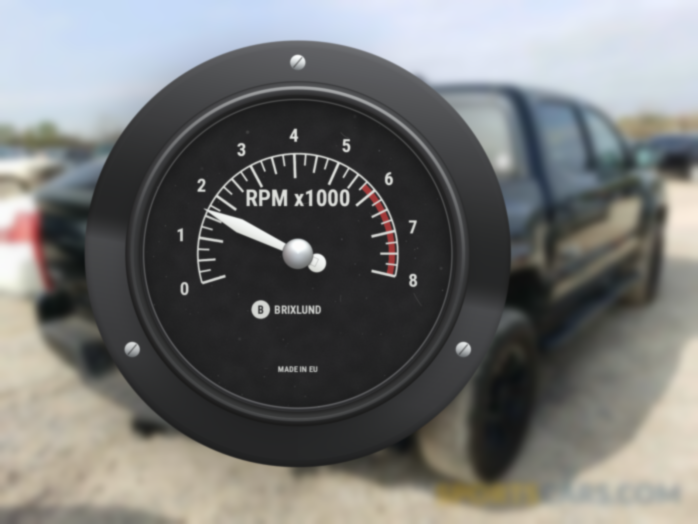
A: rpm 1625
